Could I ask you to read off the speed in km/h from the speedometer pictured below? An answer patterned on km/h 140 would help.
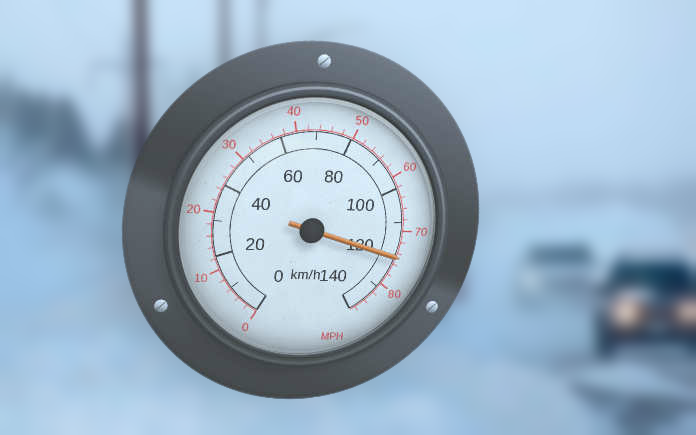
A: km/h 120
